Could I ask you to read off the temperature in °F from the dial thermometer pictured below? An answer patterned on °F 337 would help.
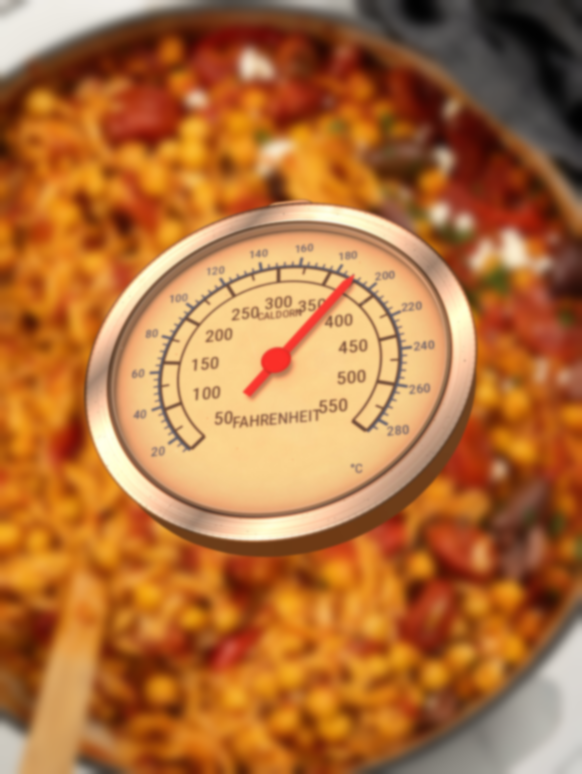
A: °F 375
